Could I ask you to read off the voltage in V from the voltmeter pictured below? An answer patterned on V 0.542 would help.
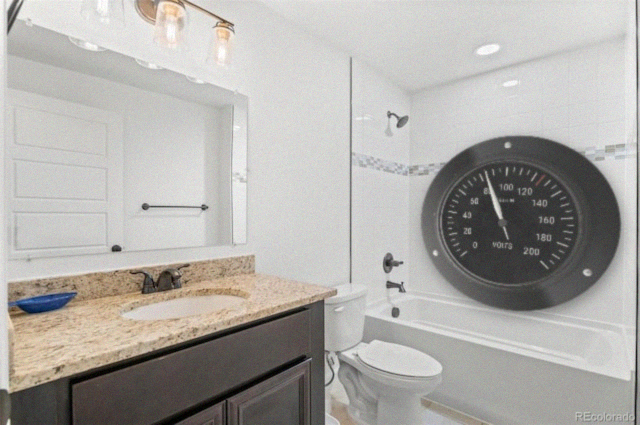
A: V 85
